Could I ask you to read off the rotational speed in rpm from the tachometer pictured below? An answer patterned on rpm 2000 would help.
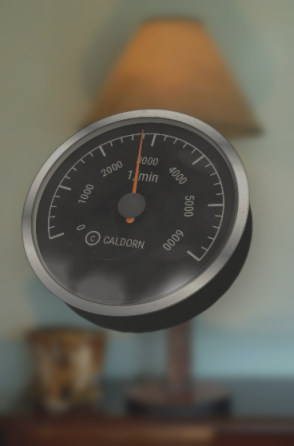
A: rpm 2800
